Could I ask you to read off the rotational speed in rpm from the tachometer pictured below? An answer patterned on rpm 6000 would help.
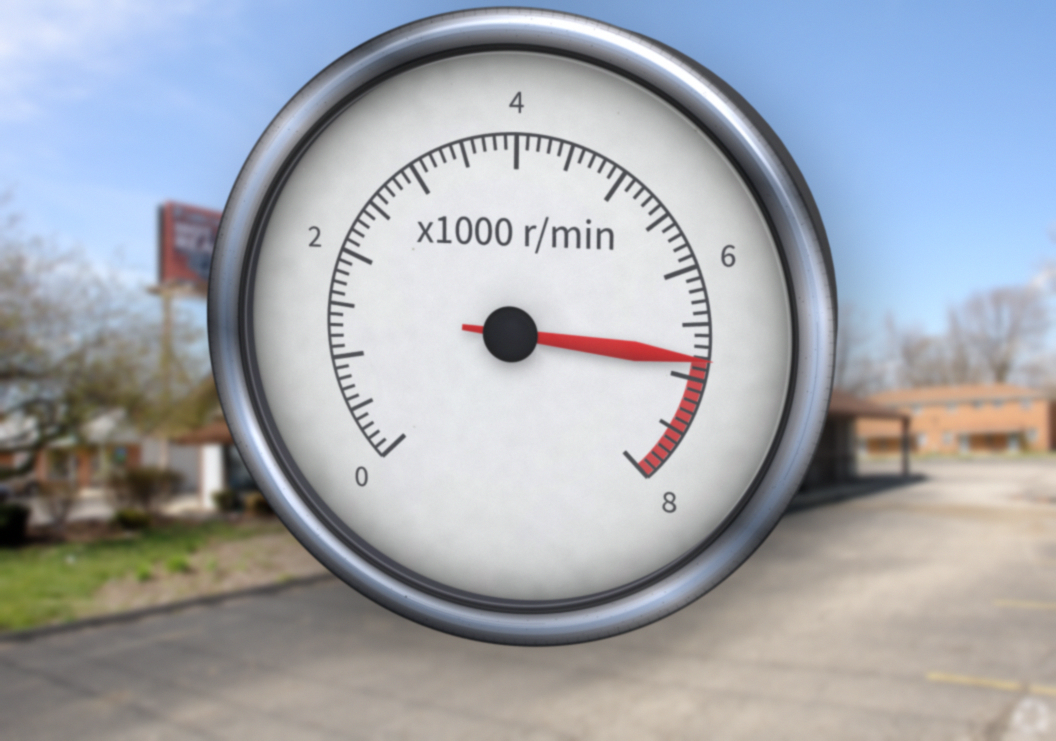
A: rpm 6800
